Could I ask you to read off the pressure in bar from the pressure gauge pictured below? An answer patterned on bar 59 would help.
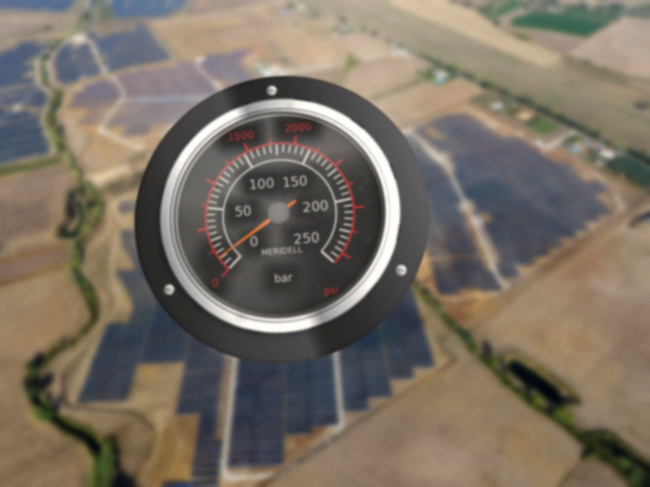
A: bar 10
